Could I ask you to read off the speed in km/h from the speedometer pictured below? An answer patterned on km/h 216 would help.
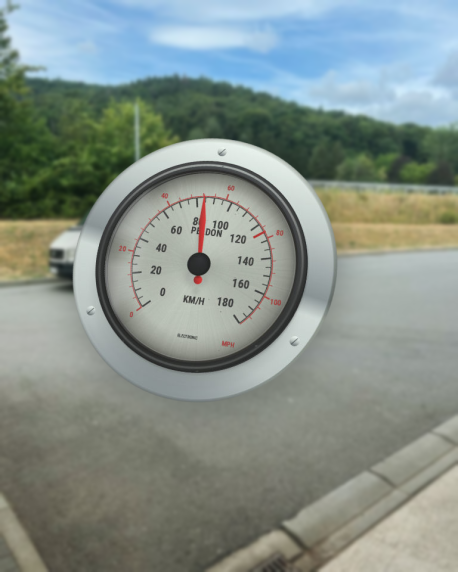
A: km/h 85
